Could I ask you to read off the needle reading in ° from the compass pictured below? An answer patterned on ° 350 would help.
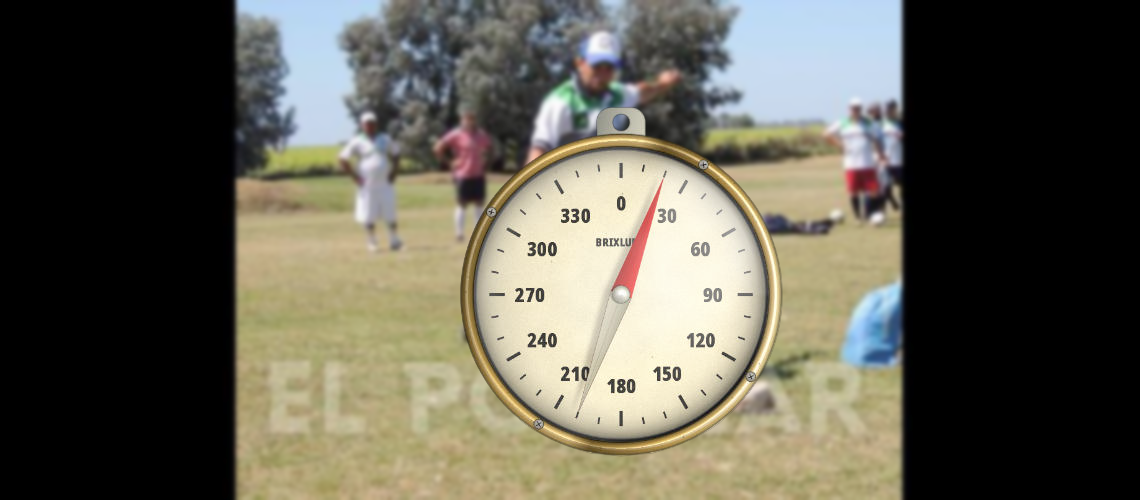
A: ° 20
